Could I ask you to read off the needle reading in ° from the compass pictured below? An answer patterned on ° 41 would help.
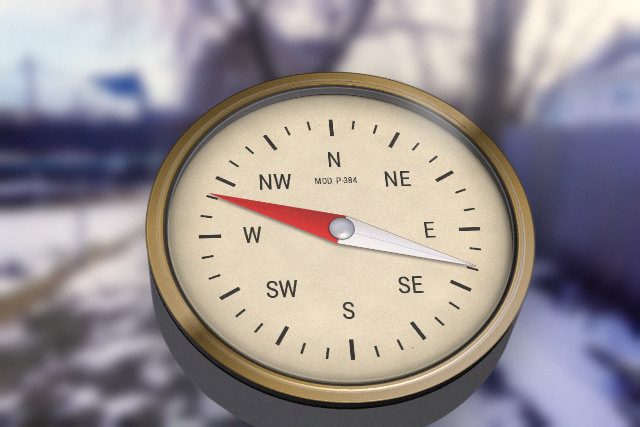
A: ° 290
